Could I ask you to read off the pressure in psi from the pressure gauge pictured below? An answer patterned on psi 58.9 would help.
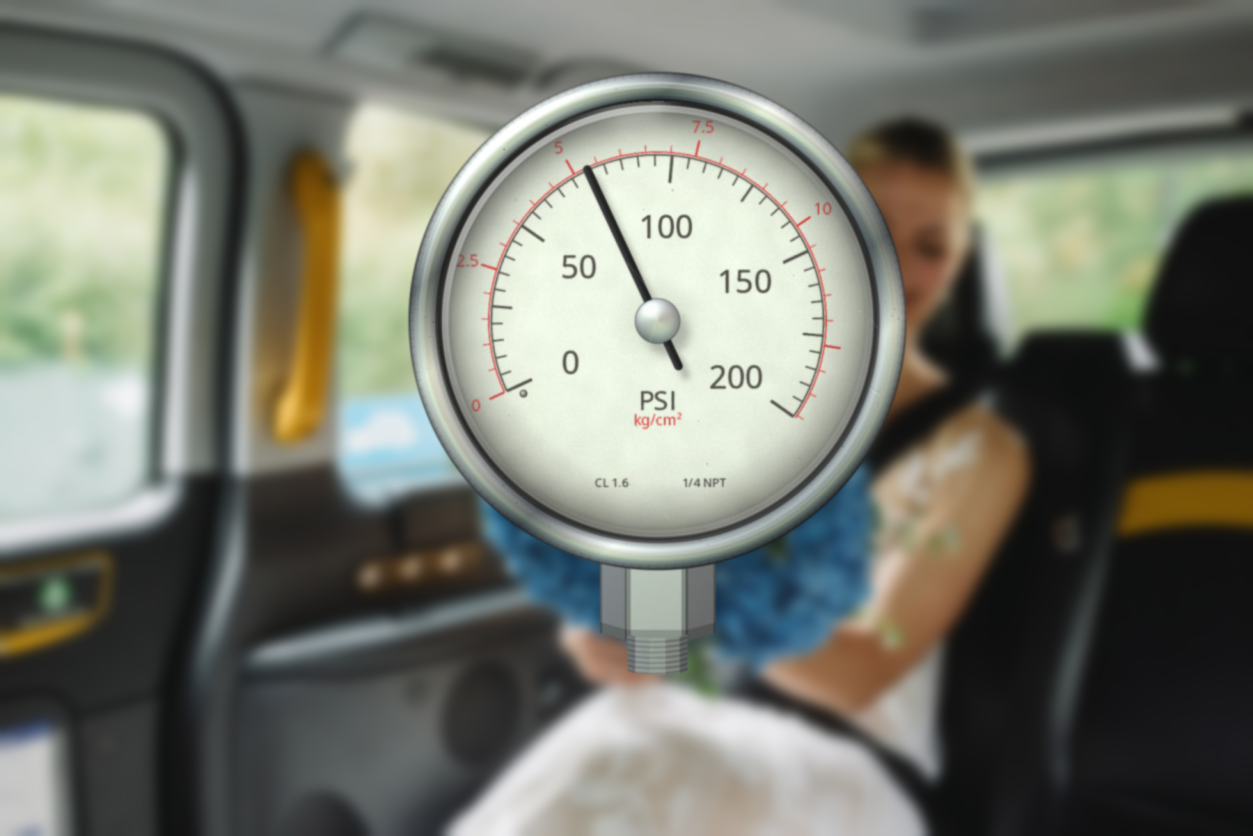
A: psi 75
